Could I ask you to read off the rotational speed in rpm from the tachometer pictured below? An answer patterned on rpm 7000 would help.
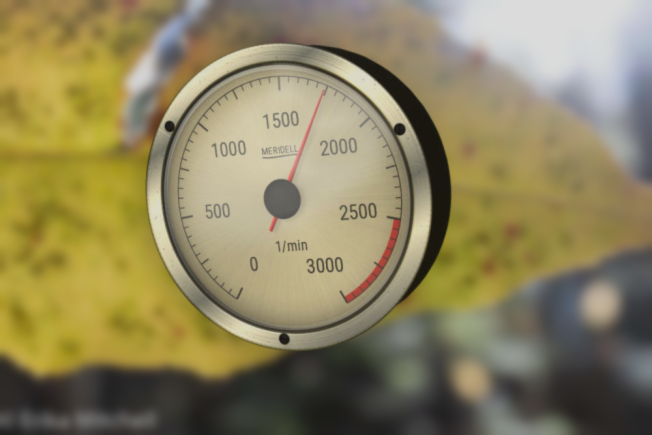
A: rpm 1750
